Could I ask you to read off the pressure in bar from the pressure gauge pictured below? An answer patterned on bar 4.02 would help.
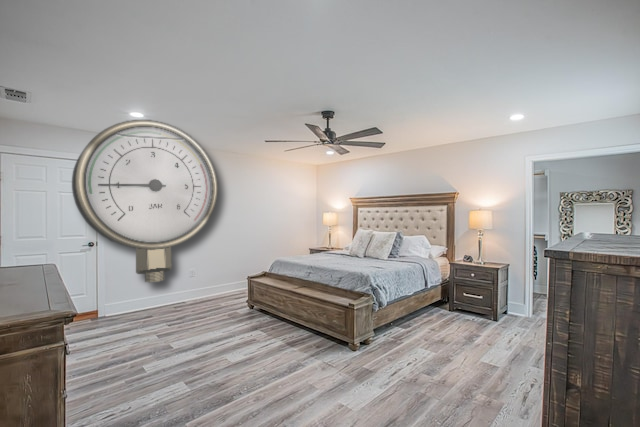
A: bar 1
